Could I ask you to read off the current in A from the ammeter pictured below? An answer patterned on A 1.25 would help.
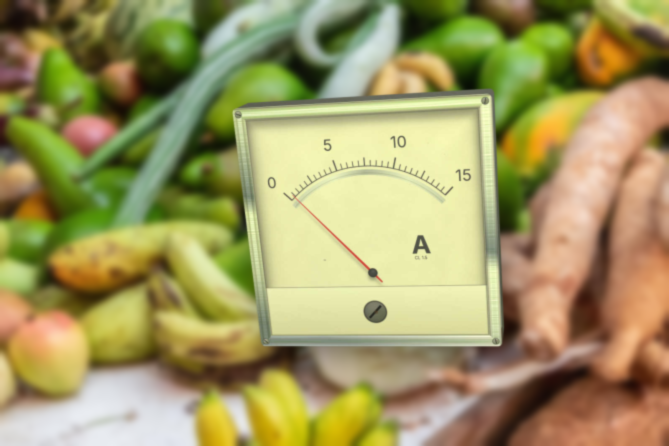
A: A 0.5
